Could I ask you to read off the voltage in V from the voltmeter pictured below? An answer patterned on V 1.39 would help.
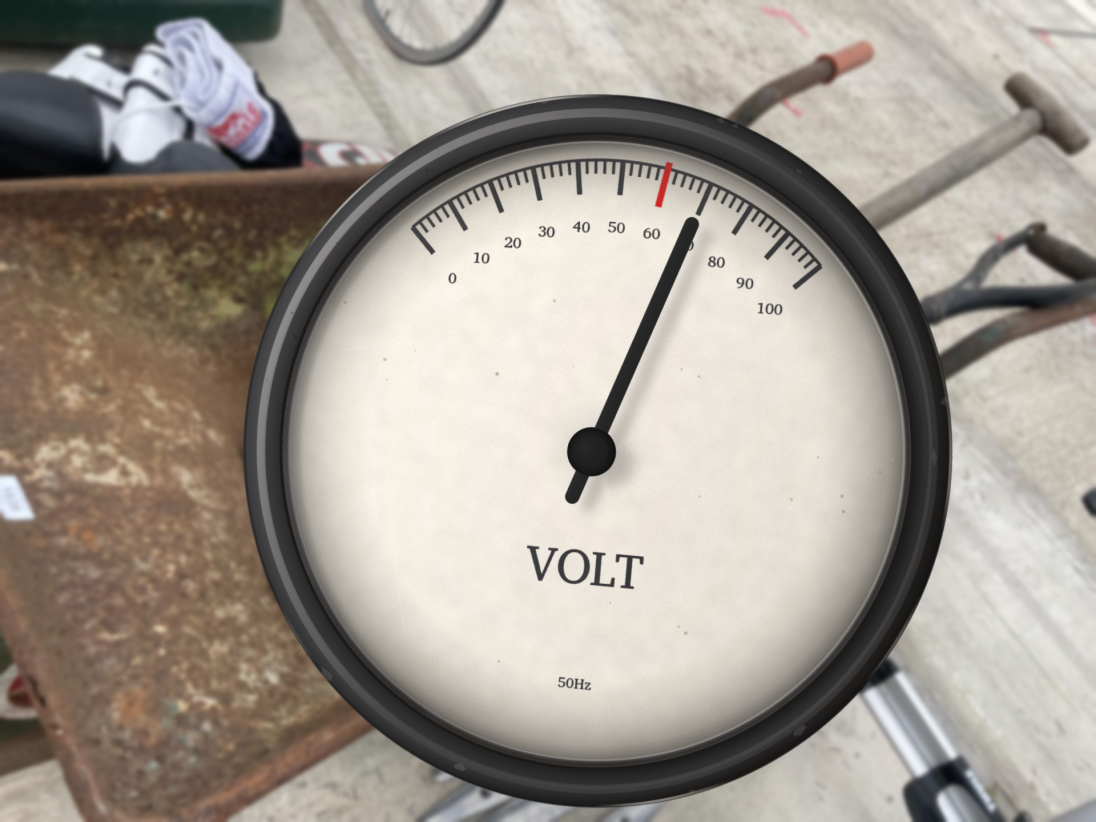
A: V 70
